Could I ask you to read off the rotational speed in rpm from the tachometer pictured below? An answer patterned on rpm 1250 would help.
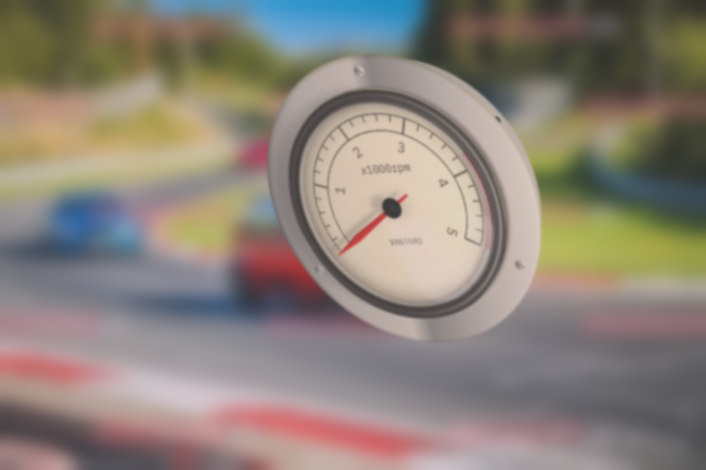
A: rpm 0
